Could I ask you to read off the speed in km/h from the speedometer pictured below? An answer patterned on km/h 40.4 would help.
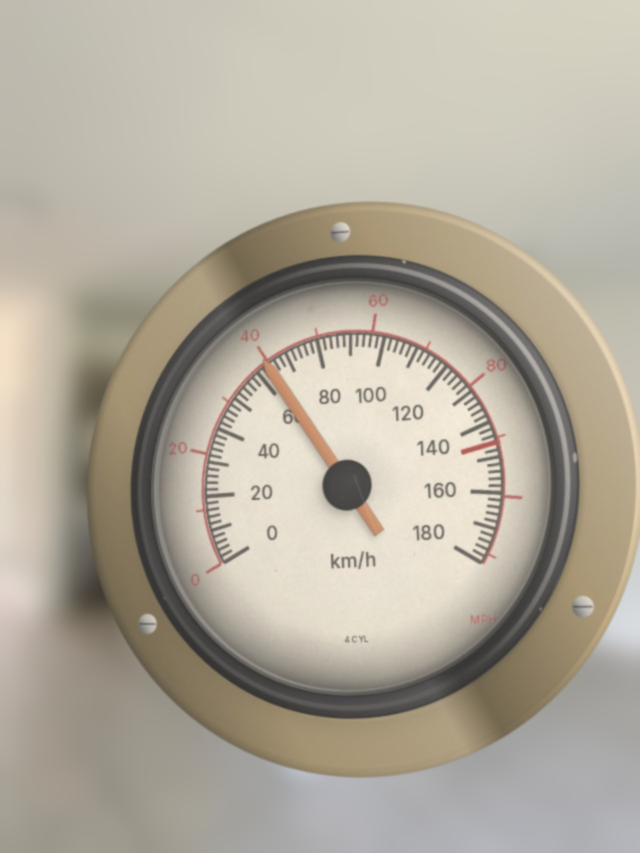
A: km/h 64
